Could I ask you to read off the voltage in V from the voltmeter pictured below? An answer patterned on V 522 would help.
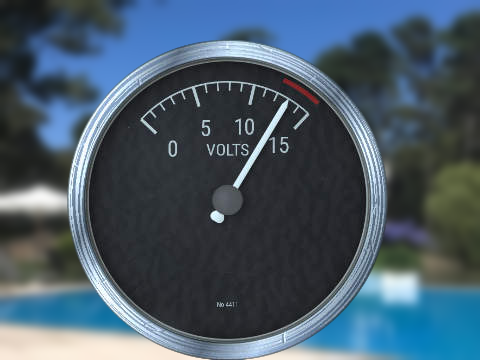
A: V 13
